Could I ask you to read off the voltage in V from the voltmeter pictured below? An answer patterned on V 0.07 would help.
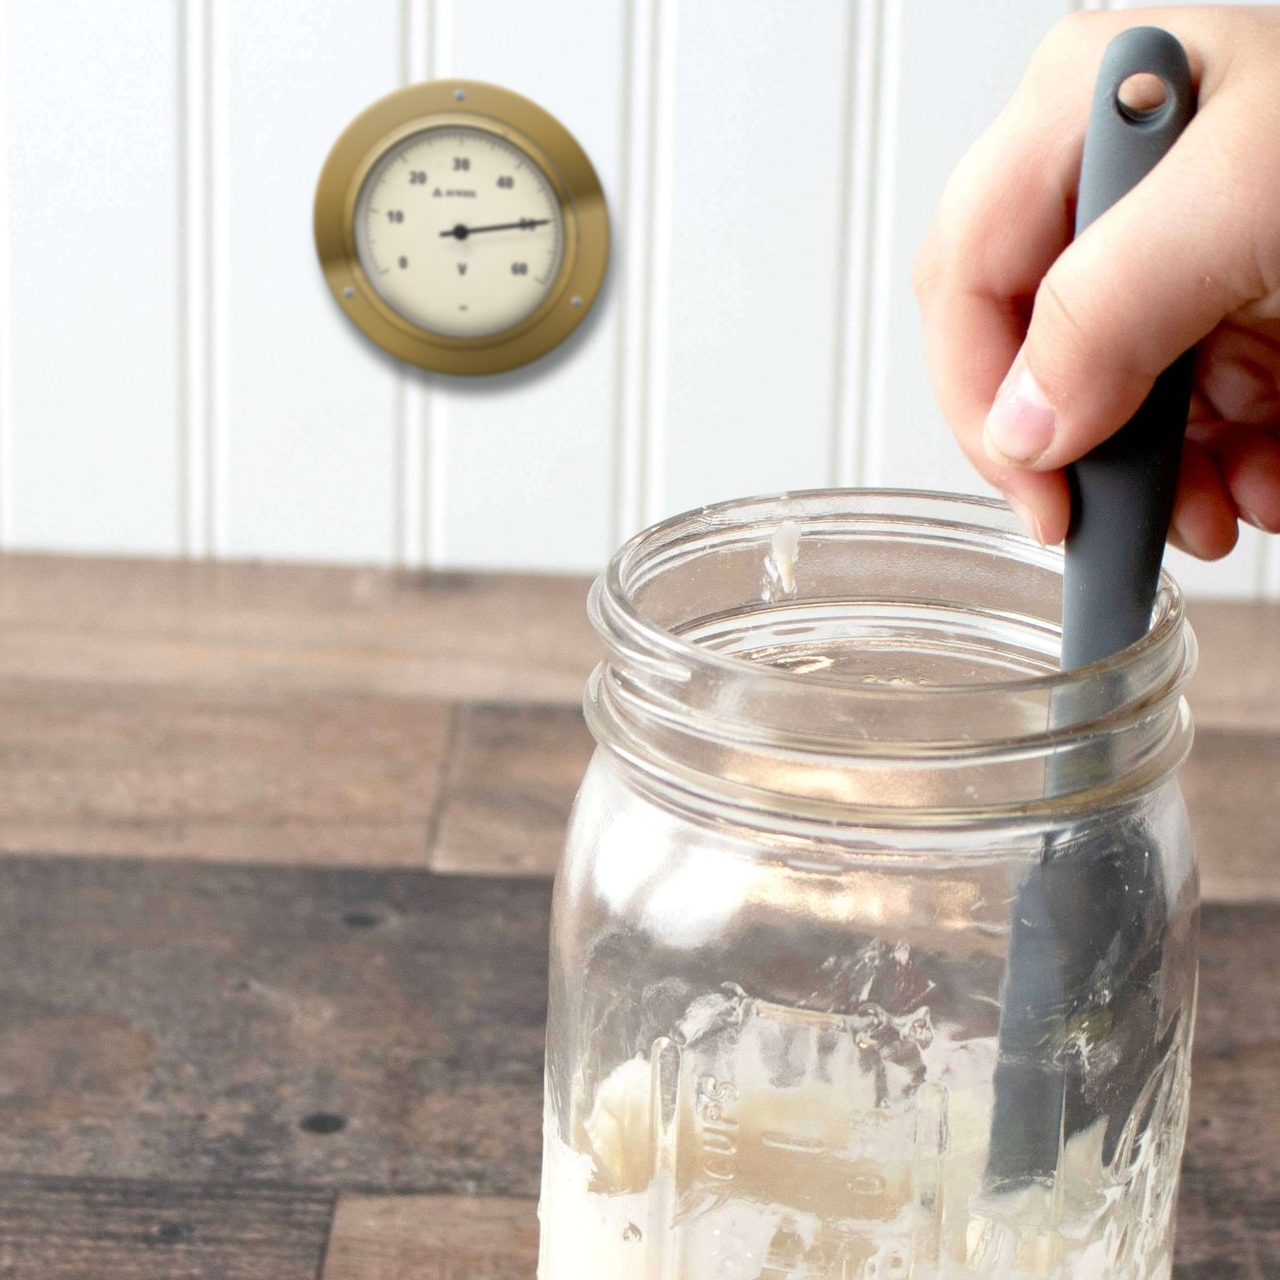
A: V 50
